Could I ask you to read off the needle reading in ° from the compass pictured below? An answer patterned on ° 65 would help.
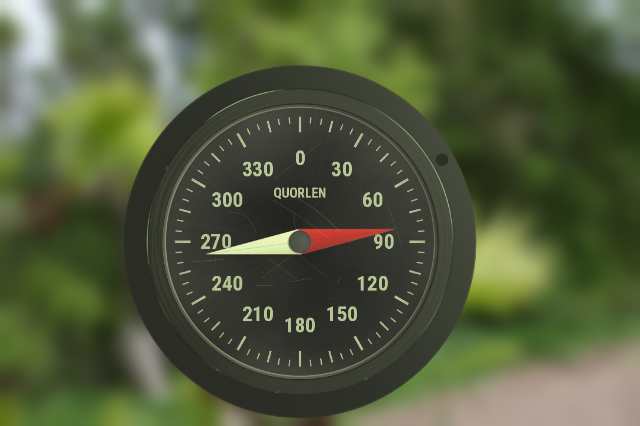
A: ° 82.5
